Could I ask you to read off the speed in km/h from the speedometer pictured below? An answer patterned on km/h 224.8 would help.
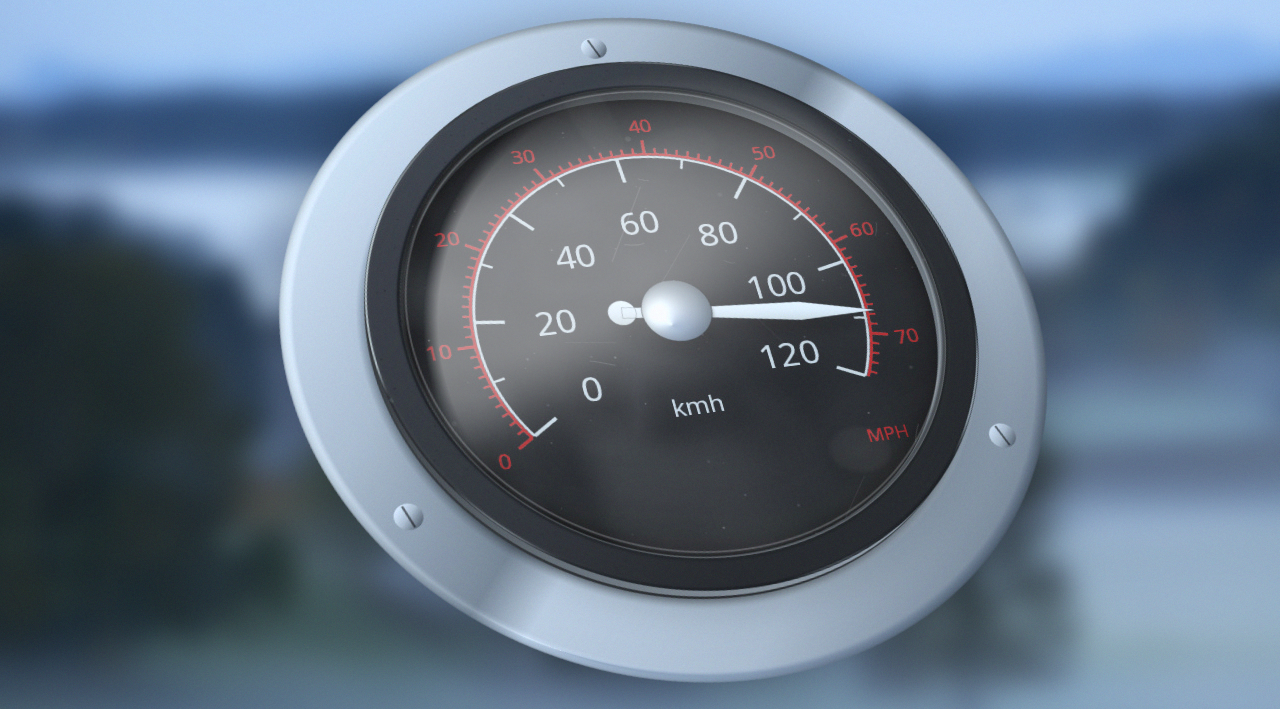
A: km/h 110
